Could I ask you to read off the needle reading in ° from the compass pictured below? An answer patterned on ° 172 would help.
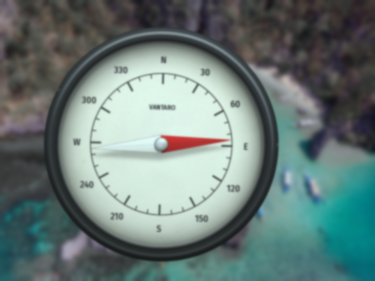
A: ° 85
